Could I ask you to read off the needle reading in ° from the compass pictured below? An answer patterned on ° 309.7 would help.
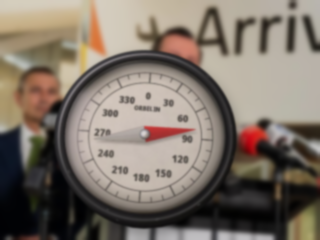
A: ° 80
